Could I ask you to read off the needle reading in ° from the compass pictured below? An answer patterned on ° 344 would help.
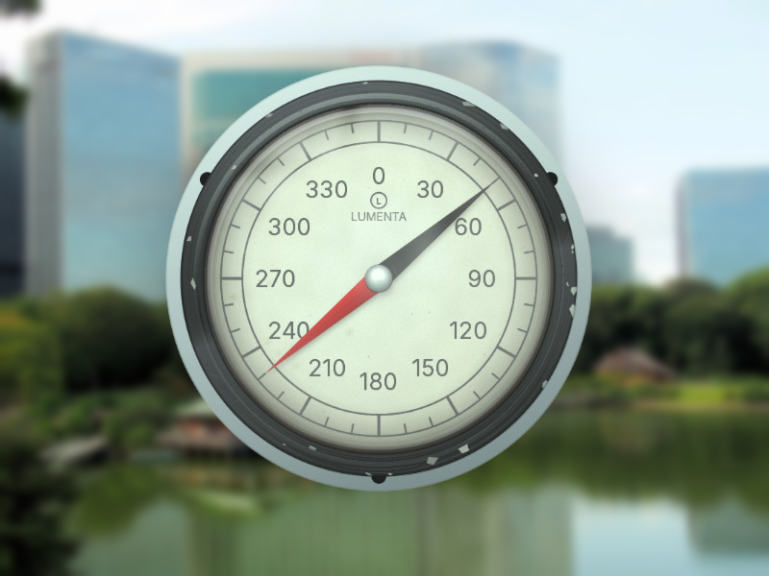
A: ° 230
